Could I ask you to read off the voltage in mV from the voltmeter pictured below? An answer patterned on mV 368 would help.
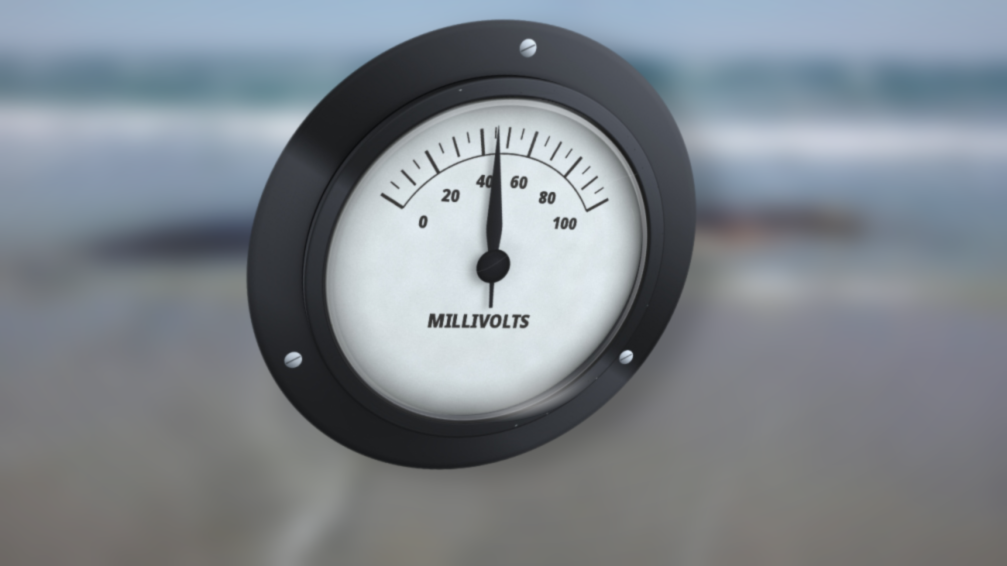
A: mV 45
